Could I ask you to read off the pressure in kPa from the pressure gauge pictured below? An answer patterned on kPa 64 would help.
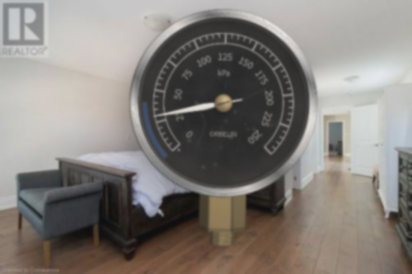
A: kPa 30
